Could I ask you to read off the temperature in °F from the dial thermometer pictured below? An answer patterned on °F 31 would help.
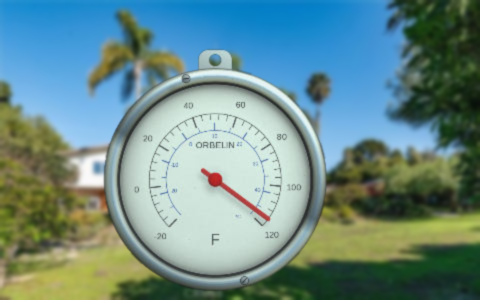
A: °F 116
